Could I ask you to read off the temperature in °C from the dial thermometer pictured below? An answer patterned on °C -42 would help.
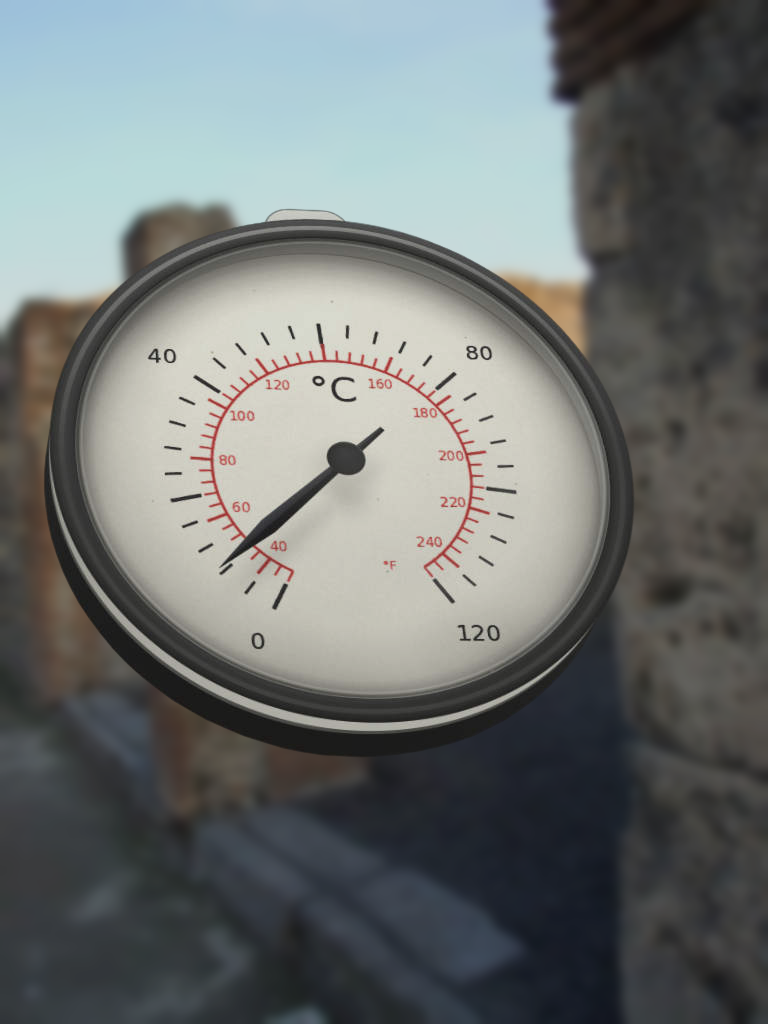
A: °C 8
